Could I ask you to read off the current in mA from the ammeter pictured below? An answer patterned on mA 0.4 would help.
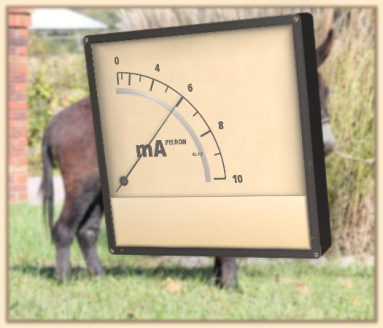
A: mA 6
